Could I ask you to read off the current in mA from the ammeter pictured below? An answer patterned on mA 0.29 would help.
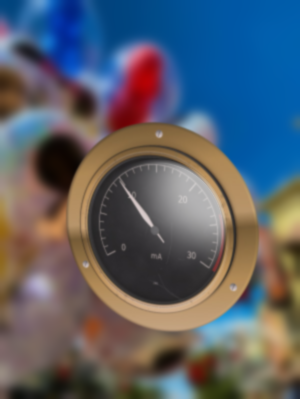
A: mA 10
